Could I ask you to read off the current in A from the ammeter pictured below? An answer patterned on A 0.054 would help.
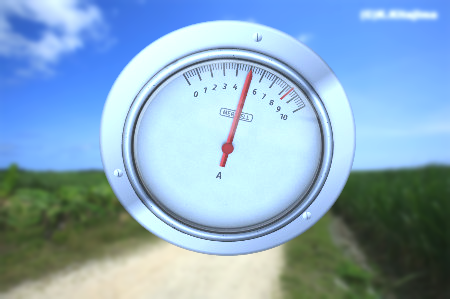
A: A 5
